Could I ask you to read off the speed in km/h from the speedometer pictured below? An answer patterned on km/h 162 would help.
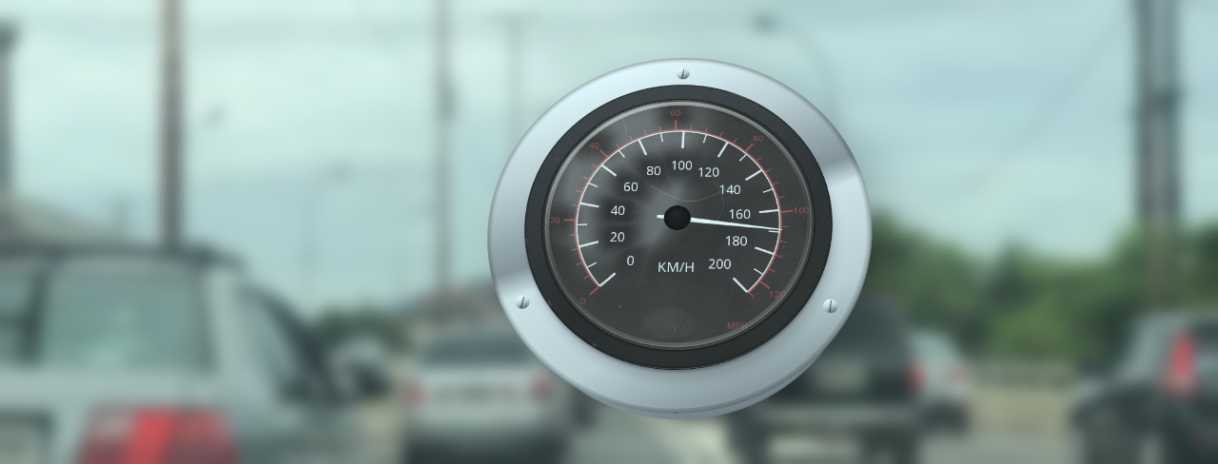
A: km/h 170
